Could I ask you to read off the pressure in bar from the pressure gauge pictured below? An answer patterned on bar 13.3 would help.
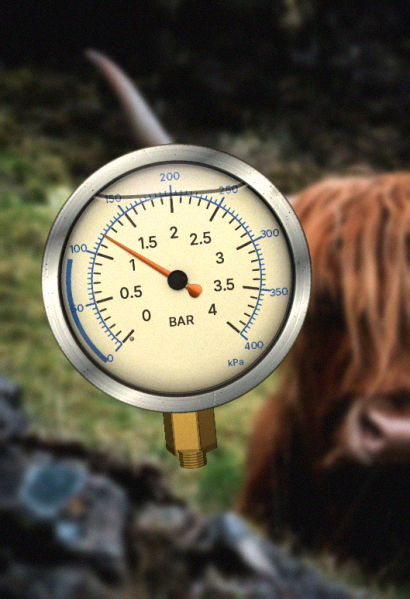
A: bar 1.2
